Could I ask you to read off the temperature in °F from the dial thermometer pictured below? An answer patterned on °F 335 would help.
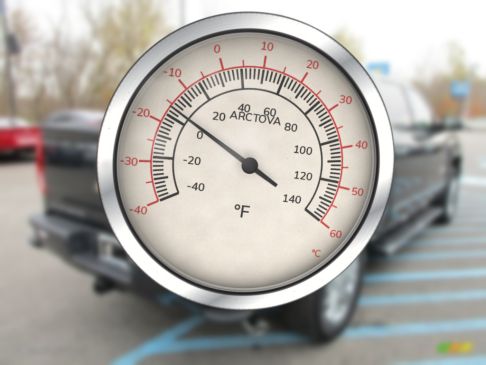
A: °F 4
